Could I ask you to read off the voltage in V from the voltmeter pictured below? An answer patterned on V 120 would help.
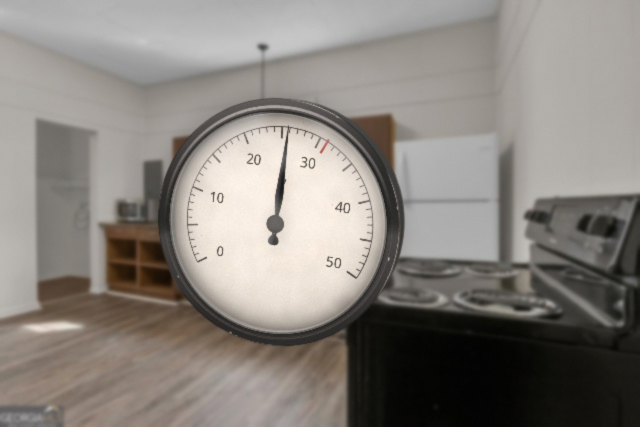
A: V 26
